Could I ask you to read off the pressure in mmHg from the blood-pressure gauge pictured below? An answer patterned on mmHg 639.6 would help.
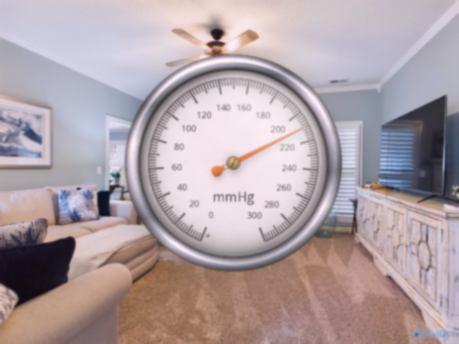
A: mmHg 210
